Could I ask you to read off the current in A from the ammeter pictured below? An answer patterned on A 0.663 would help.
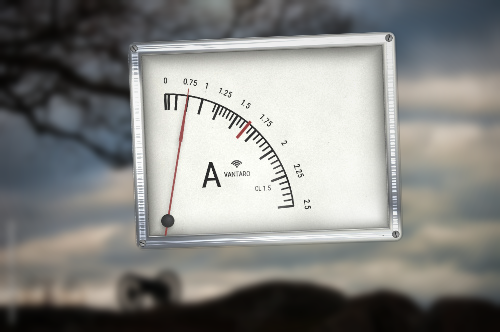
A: A 0.75
